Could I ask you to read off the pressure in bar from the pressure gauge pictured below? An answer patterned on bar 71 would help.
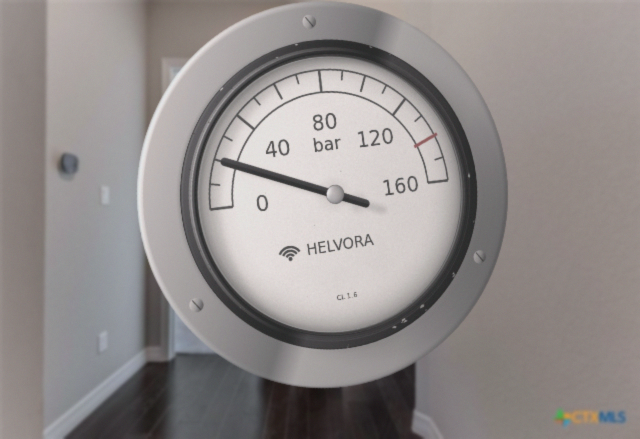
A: bar 20
